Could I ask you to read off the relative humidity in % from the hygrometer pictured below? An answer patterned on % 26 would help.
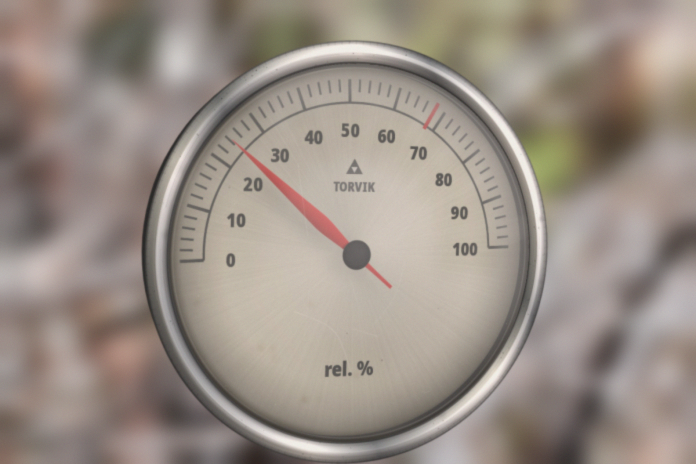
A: % 24
